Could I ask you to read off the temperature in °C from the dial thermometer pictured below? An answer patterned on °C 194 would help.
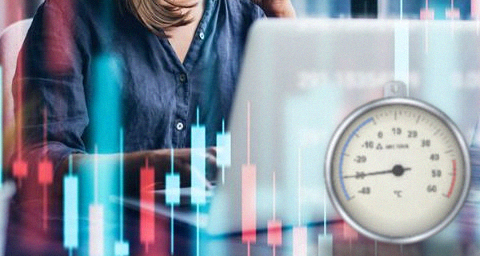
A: °C -30
